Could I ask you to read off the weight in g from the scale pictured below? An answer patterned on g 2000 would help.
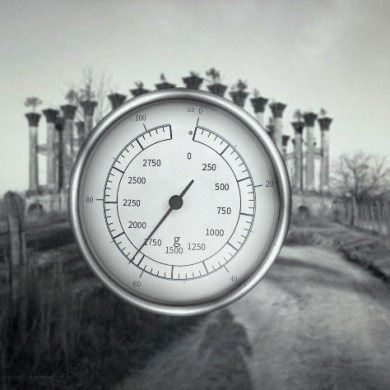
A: g 1800
